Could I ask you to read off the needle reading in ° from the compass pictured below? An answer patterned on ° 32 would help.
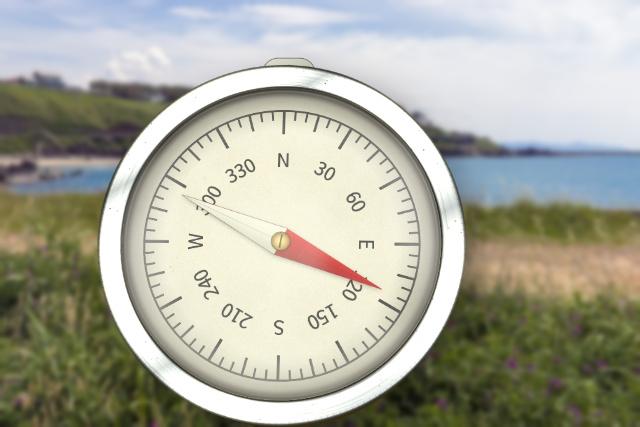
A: ° 115
